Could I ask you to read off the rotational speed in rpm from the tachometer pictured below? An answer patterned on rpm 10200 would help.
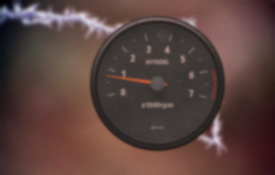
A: rpm 750
